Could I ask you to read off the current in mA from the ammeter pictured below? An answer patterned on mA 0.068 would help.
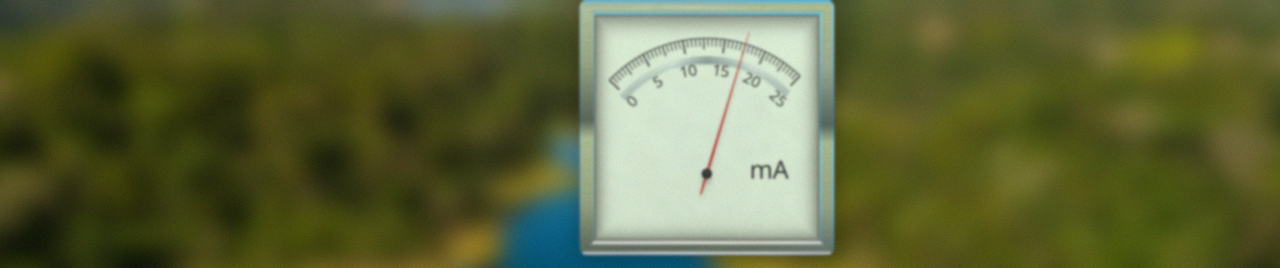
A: mA 17.5
